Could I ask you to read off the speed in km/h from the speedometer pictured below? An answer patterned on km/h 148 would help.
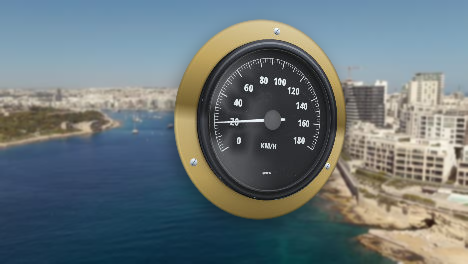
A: km/h 20
